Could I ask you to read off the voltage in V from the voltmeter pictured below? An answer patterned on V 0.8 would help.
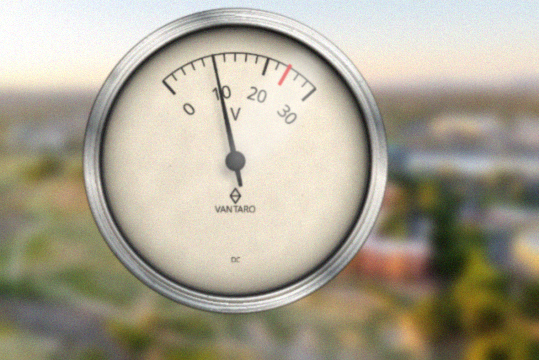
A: V 10
